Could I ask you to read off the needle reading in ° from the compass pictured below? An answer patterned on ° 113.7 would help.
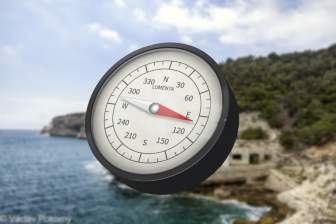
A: ° 100
